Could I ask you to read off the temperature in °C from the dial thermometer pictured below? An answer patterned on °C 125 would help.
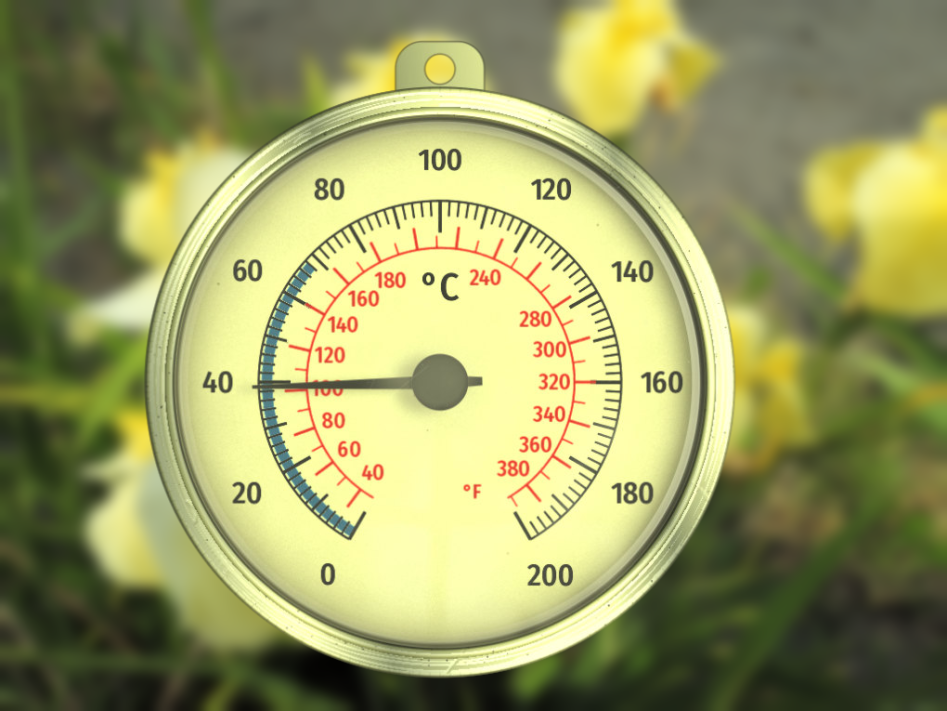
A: °C 39
